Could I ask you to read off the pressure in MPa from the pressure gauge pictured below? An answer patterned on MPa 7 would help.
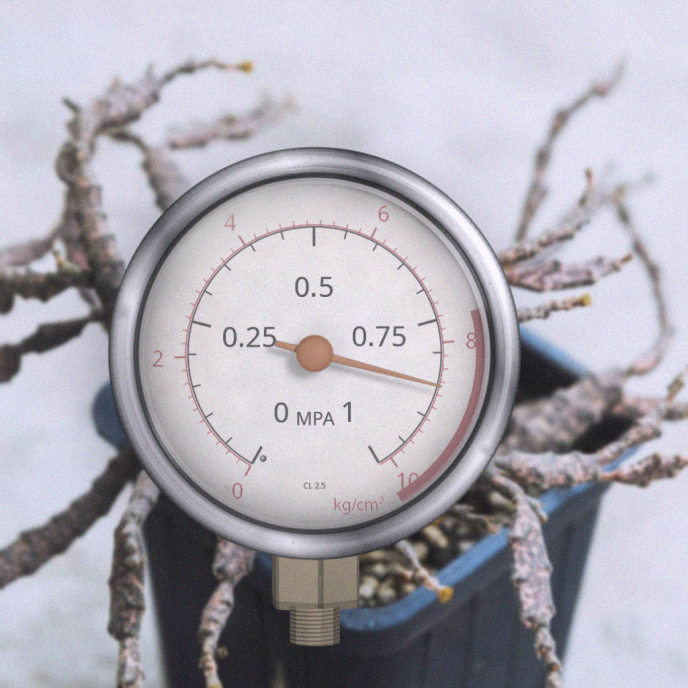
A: MPa 0.85
